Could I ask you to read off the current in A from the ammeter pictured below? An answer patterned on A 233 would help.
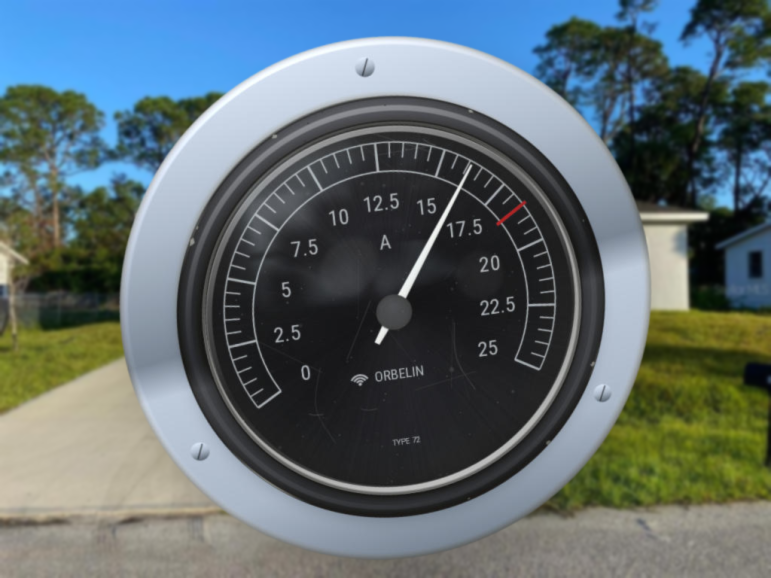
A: A 16
